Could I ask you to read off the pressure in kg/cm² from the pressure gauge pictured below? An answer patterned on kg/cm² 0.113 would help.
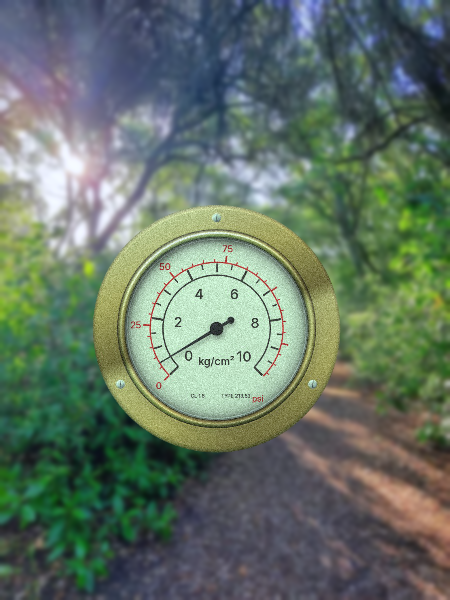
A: kg/cm² 0.5
